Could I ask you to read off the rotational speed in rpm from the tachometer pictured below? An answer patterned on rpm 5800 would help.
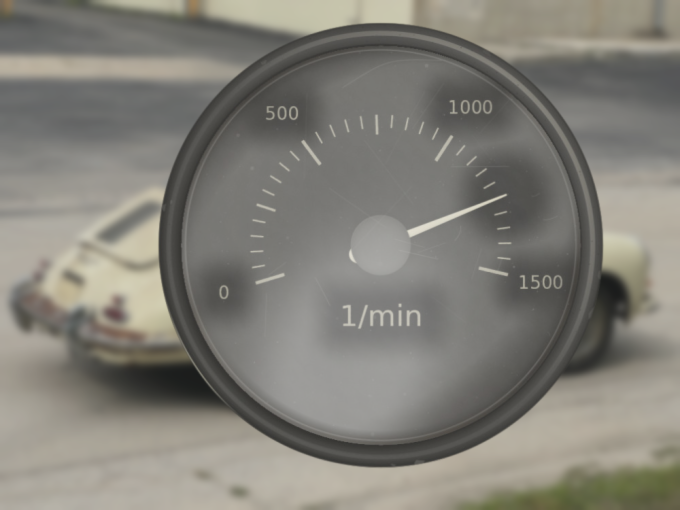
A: rpm 1250
